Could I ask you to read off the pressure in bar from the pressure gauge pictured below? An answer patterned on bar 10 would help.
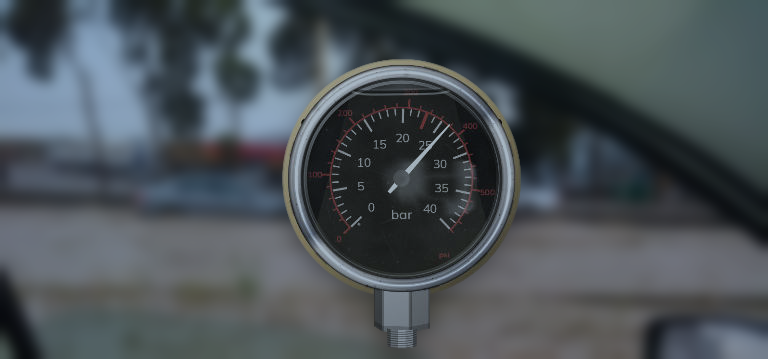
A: bar 26
